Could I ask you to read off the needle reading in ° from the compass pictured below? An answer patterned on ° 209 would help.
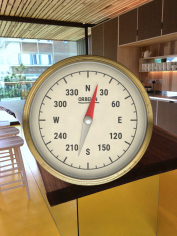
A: ° 15
